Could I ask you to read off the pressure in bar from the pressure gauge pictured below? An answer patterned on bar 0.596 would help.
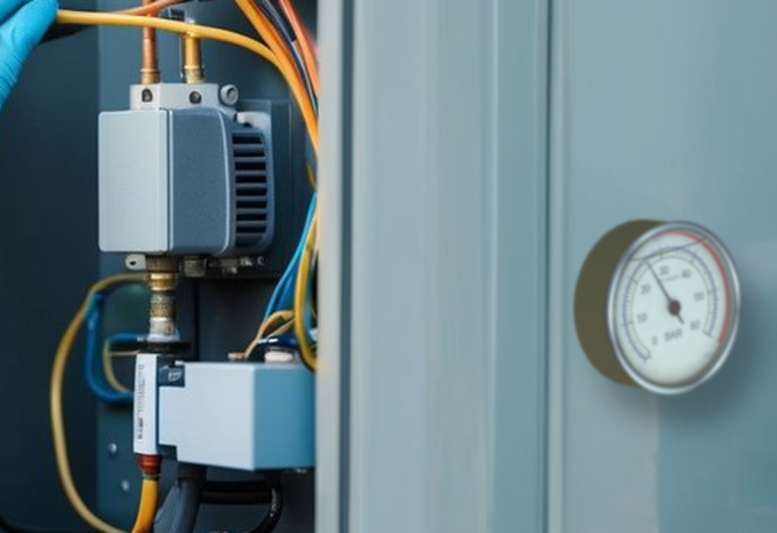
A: bar 25
